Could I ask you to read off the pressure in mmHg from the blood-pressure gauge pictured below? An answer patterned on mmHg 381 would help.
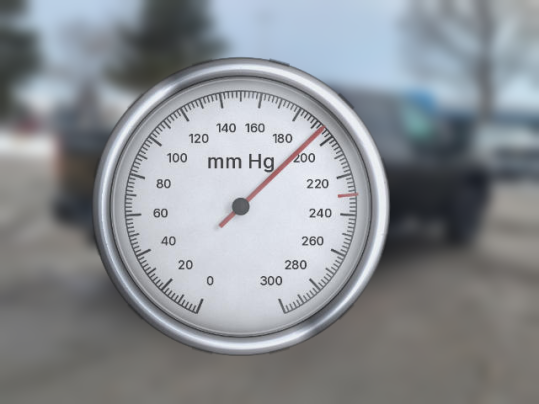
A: mmHg 194
